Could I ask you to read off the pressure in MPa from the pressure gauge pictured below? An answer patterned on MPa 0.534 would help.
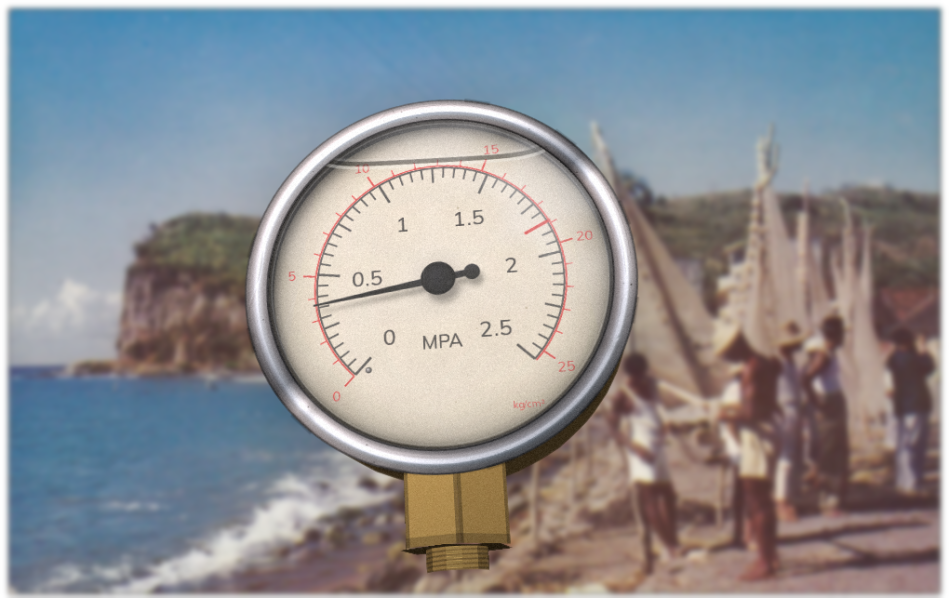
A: MPa 0.35
